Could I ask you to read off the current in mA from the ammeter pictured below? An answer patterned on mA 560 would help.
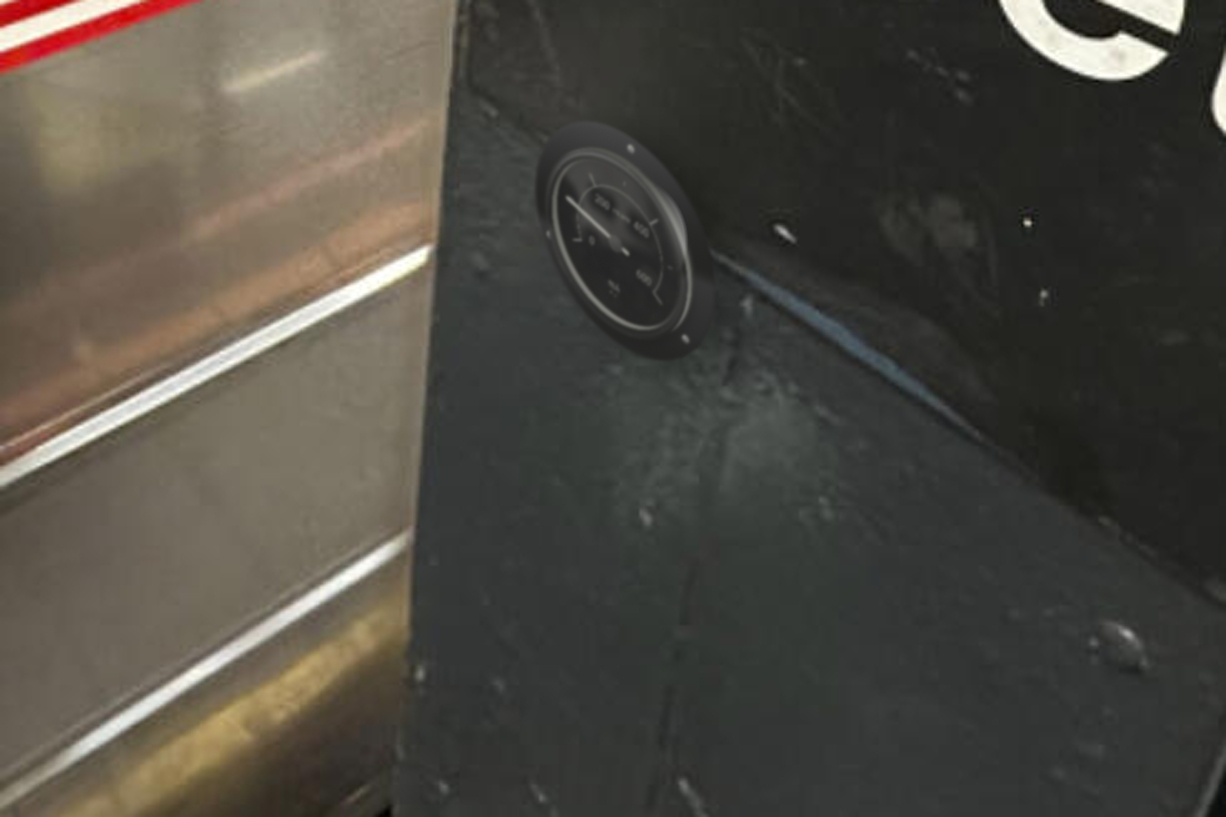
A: mA 100
